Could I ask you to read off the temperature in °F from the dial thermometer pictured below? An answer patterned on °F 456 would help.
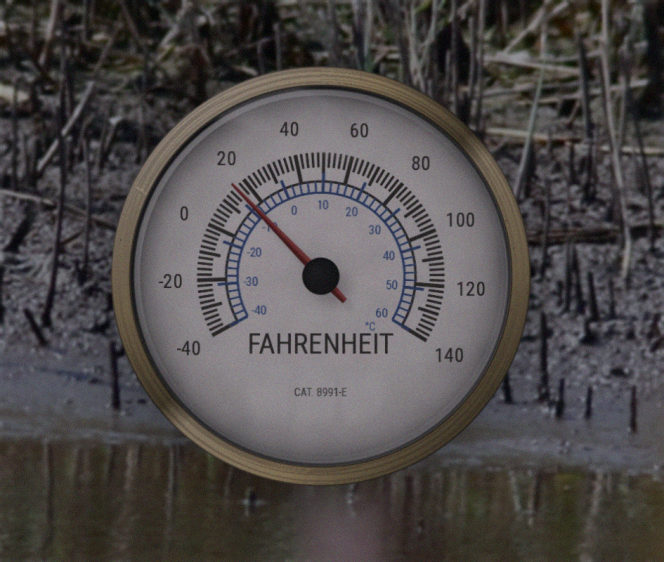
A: °F 16
